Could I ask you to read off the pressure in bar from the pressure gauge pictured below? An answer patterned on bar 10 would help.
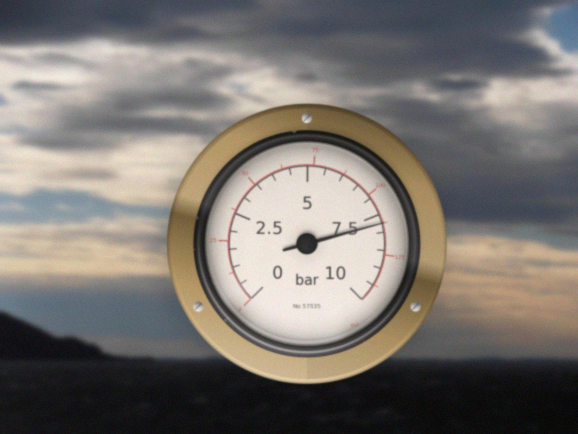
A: bar 7.75
